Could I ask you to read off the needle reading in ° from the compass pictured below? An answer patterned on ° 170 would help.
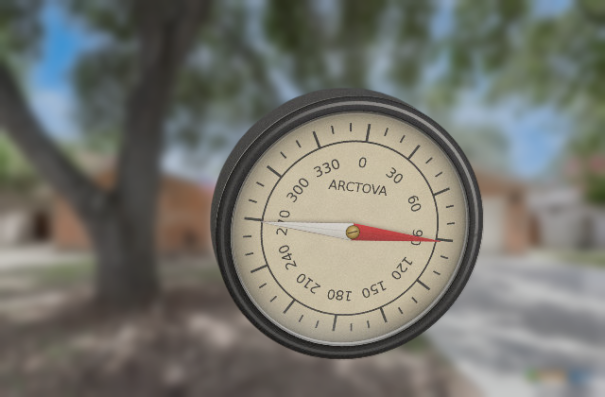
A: ° 90
